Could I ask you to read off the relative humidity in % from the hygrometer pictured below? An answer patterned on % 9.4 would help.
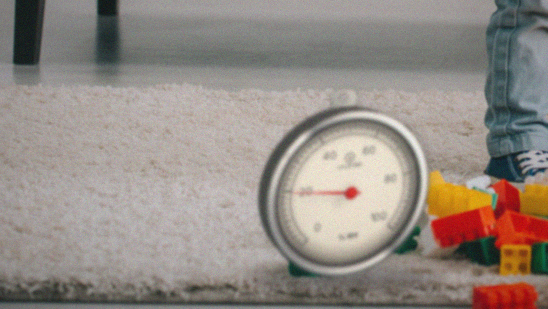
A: % 20
